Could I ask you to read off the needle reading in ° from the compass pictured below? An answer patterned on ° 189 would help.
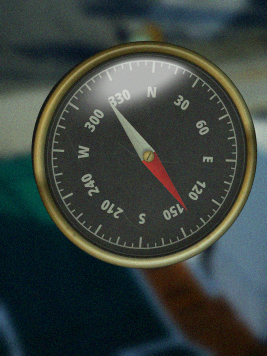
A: ° 140
